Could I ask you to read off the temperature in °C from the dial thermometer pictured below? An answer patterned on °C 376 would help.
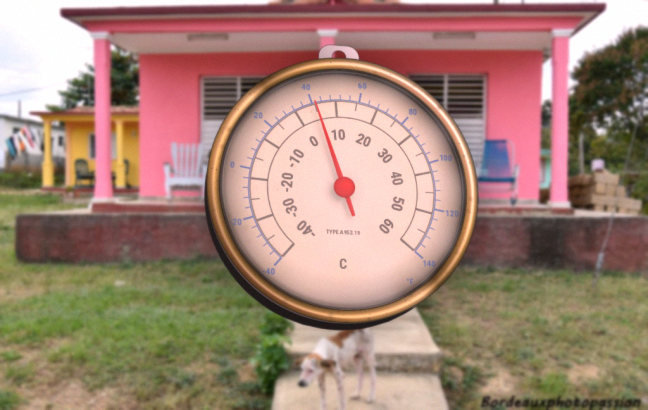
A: °C 5
